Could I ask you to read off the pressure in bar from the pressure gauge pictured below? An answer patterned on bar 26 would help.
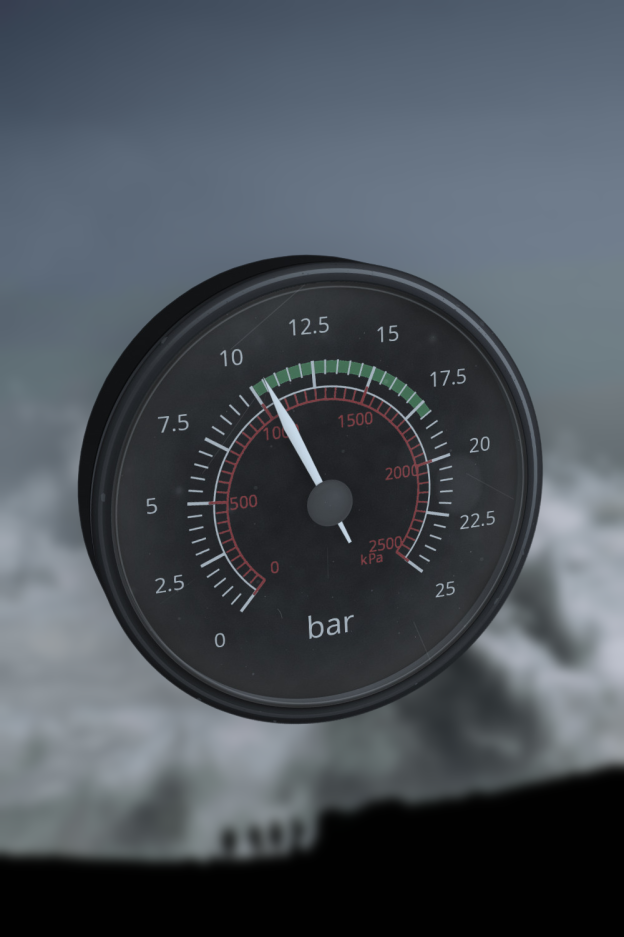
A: bar 10.5
